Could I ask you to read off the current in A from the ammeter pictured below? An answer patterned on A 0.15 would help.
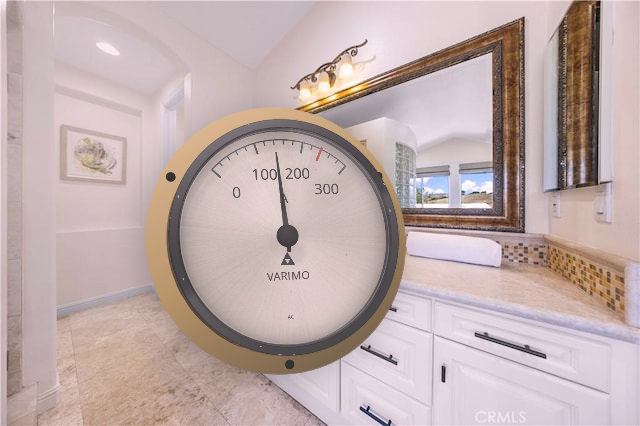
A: A 140
